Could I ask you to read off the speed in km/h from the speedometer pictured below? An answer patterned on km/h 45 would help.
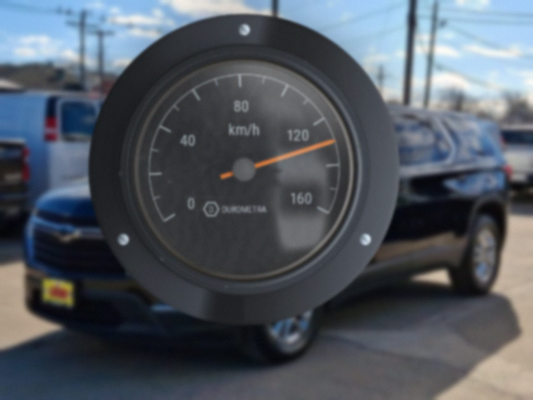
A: km/h 130
